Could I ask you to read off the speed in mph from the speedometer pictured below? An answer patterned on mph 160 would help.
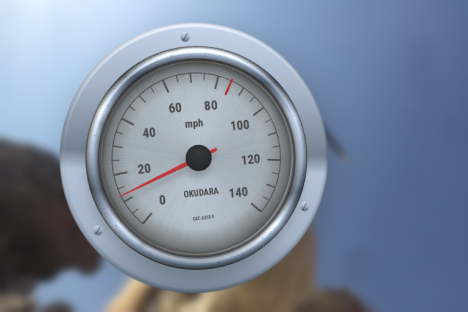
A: mph 12.5
